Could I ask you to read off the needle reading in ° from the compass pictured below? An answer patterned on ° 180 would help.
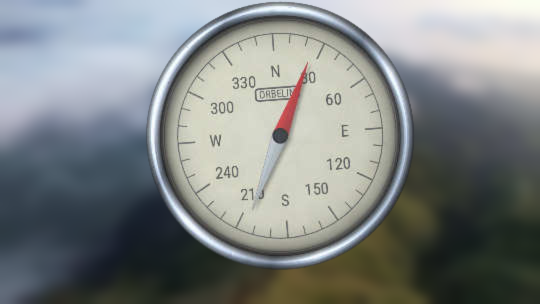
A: ° 25
